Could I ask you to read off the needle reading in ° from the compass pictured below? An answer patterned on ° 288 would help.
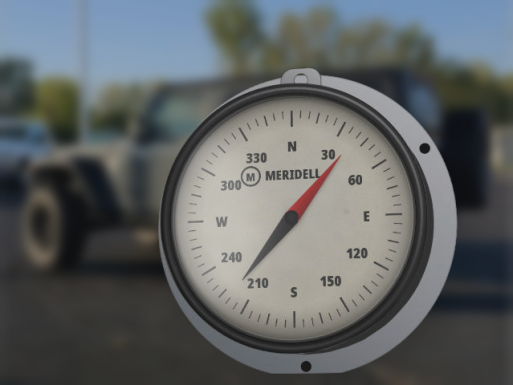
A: ° 40
